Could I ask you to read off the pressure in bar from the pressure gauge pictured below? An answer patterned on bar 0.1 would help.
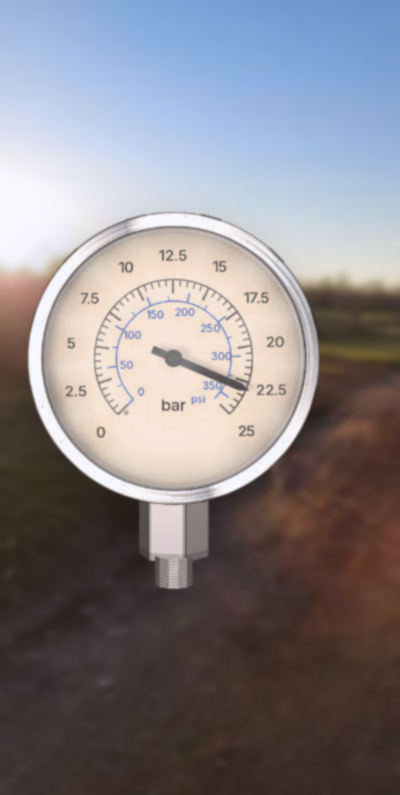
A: bar 23
